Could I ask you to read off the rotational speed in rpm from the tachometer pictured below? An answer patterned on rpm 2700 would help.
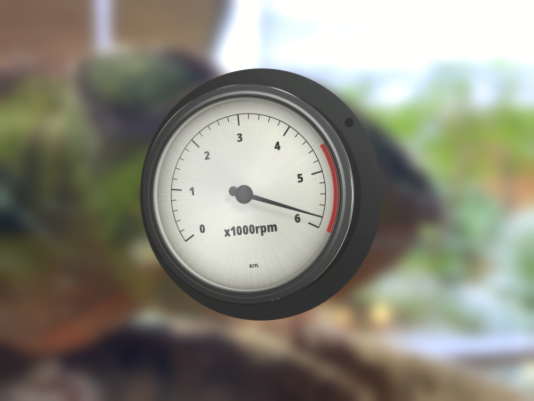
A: rpm 5800
